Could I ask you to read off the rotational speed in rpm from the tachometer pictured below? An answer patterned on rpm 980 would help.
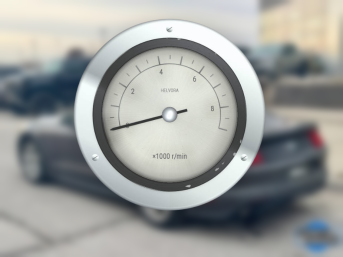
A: rpm 0
